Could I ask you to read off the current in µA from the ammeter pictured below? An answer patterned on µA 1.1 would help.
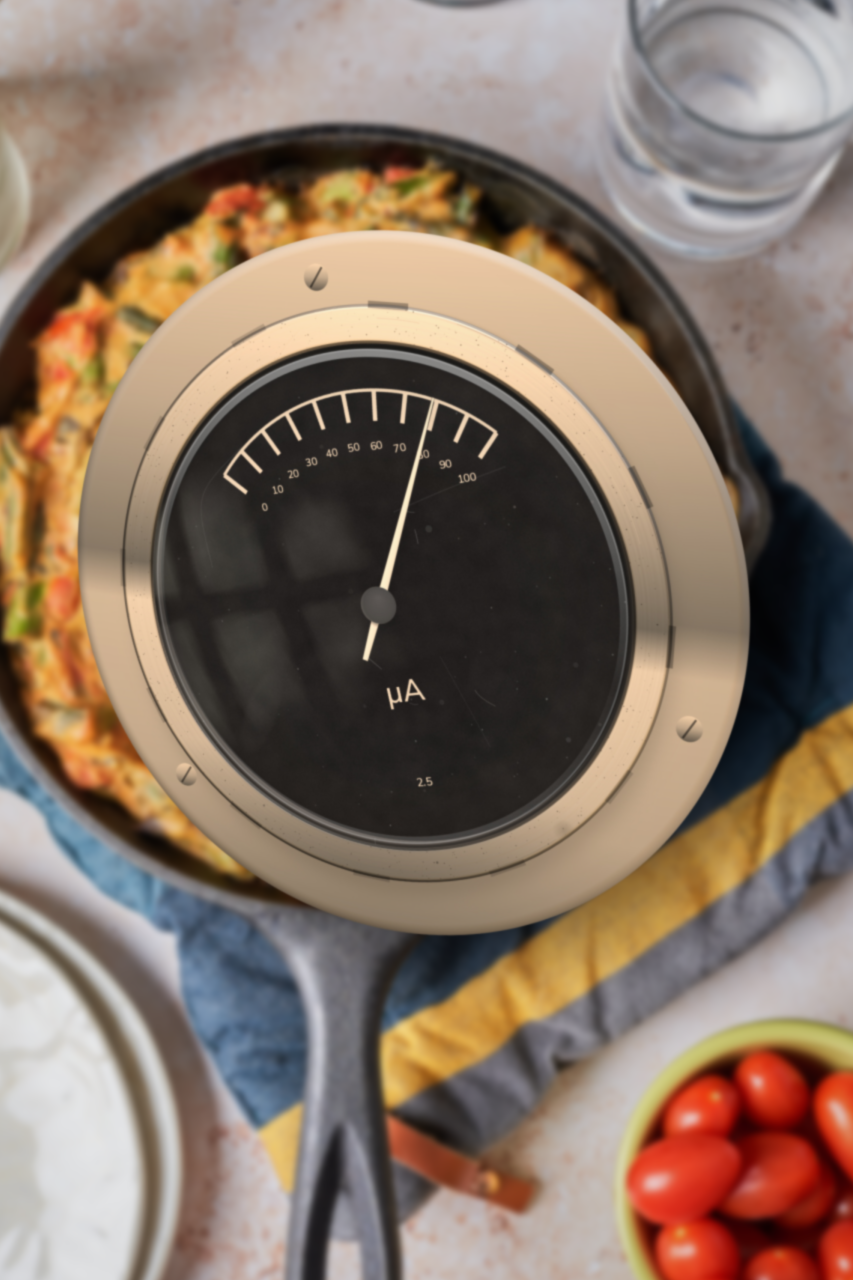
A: µA 80
